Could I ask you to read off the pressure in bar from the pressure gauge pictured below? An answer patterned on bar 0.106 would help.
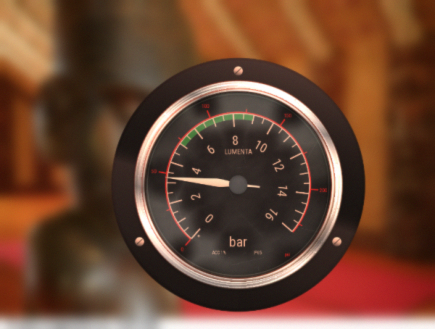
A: bar 3.25
